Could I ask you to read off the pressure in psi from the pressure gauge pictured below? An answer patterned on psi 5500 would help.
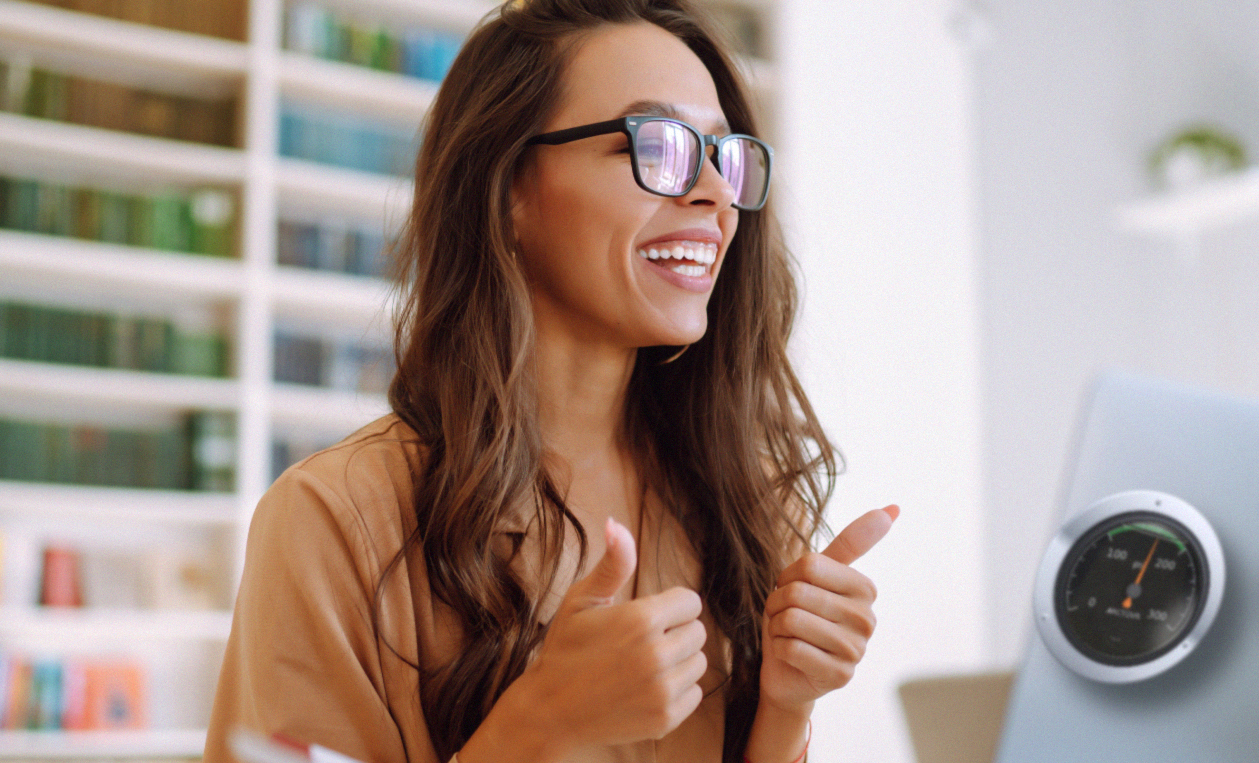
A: psi 160
